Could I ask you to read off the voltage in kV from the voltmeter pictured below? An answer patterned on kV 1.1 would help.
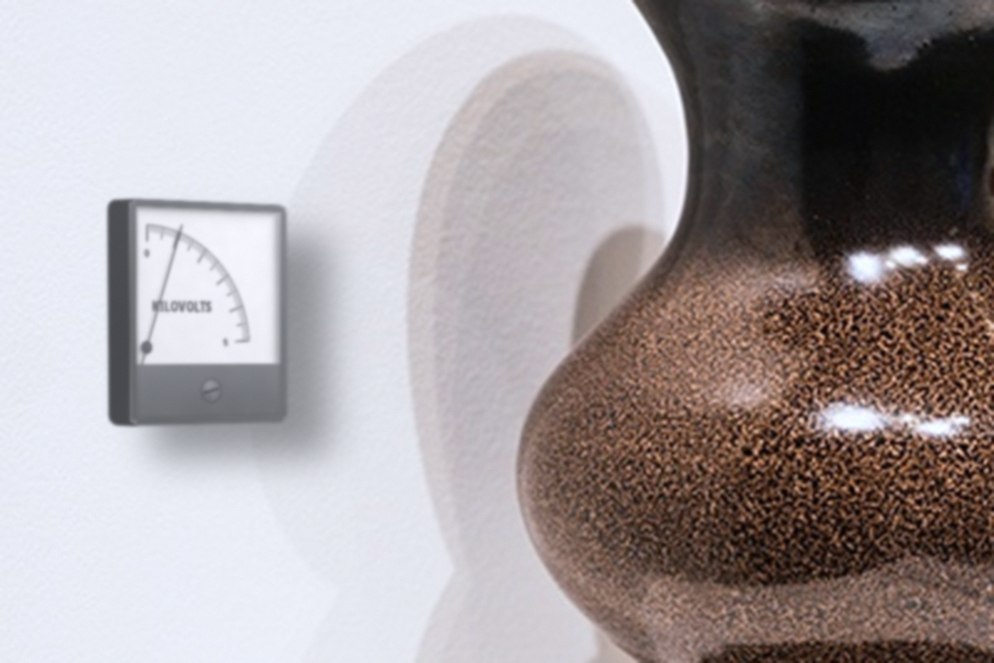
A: kV 1
